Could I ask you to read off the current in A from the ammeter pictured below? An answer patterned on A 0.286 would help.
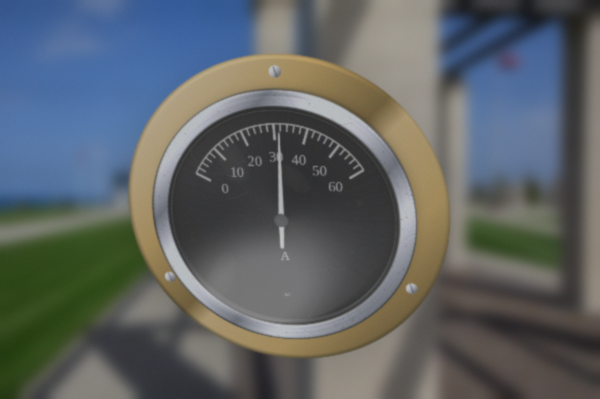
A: A 32
